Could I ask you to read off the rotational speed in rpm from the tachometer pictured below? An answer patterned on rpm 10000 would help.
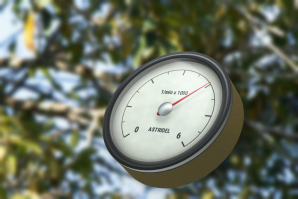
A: rpm 4000
